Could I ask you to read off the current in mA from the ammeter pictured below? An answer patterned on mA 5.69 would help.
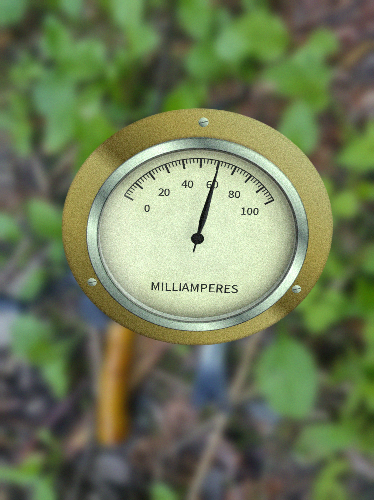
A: mA 60
